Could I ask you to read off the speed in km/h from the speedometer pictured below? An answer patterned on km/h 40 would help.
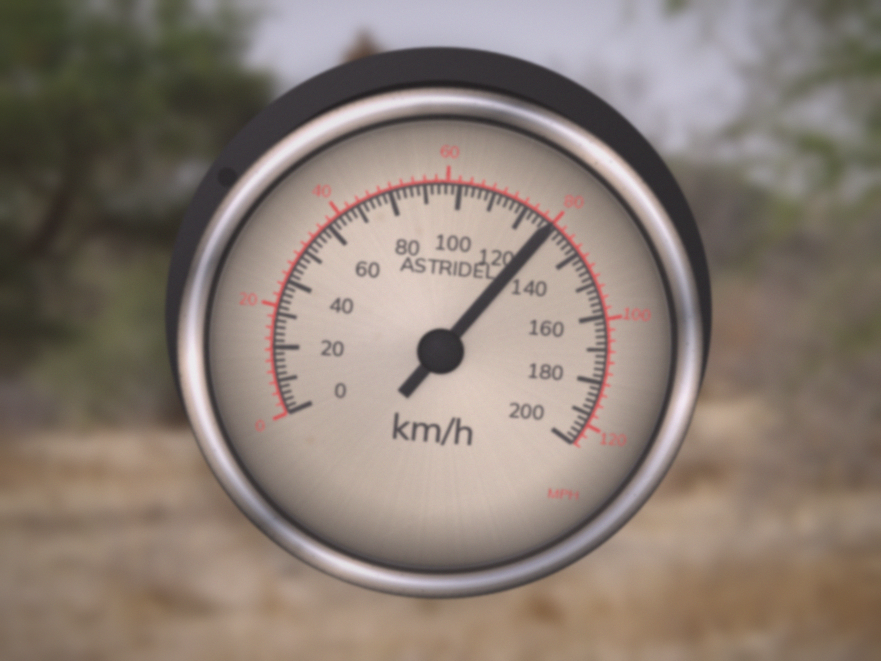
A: km/h 128
